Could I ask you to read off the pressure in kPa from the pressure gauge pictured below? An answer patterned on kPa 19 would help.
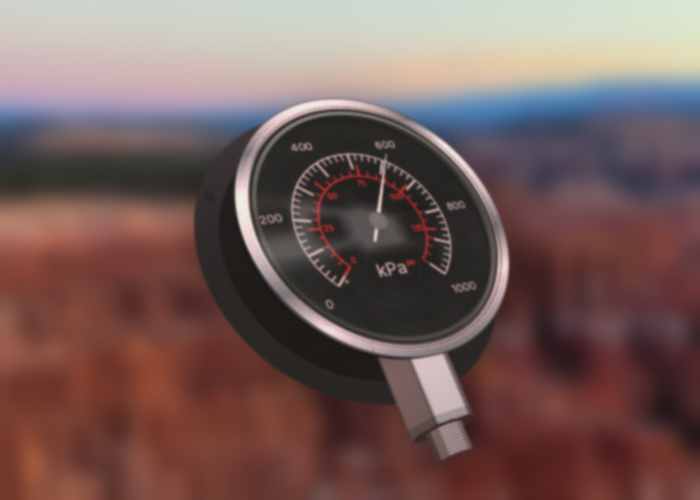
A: kPa 600
